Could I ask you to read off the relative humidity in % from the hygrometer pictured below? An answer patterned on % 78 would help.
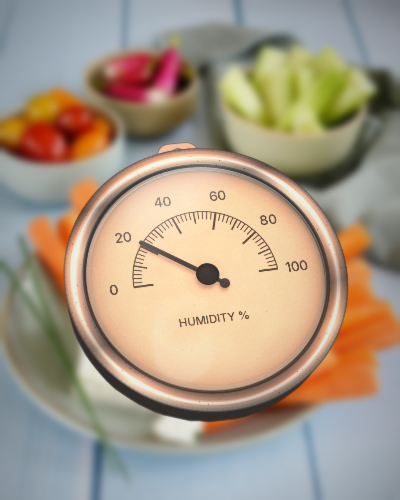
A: % 20
